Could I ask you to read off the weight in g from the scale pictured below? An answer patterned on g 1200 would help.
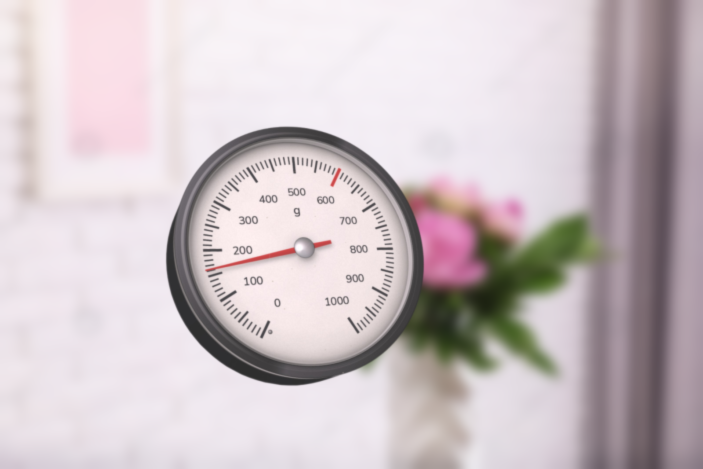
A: g 160
